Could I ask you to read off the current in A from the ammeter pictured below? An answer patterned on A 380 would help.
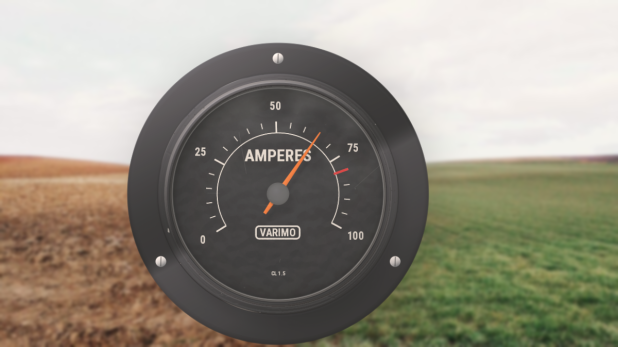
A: A 65
